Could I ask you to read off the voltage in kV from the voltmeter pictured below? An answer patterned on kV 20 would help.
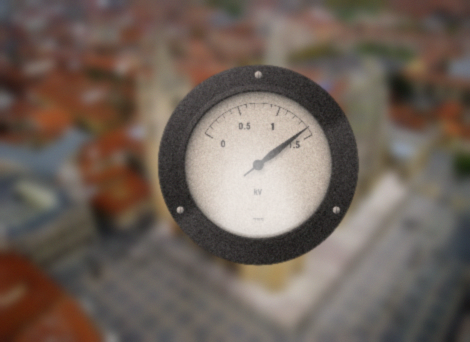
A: kV 1.4
